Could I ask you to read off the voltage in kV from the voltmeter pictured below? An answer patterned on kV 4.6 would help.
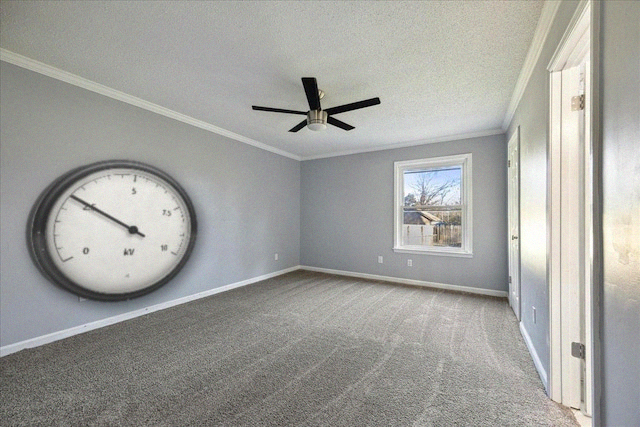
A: kV 2.5
